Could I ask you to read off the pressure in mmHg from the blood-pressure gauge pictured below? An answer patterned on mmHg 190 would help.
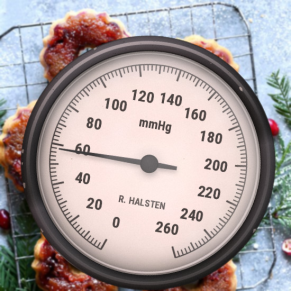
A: mmHg 58
